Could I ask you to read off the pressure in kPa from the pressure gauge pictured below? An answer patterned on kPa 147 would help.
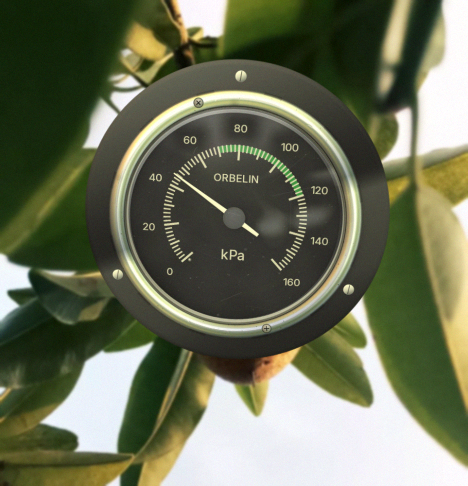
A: kPa 46
